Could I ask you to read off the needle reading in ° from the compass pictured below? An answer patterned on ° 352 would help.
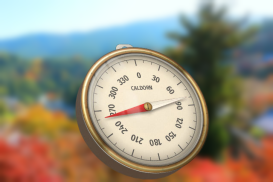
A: ° 260
